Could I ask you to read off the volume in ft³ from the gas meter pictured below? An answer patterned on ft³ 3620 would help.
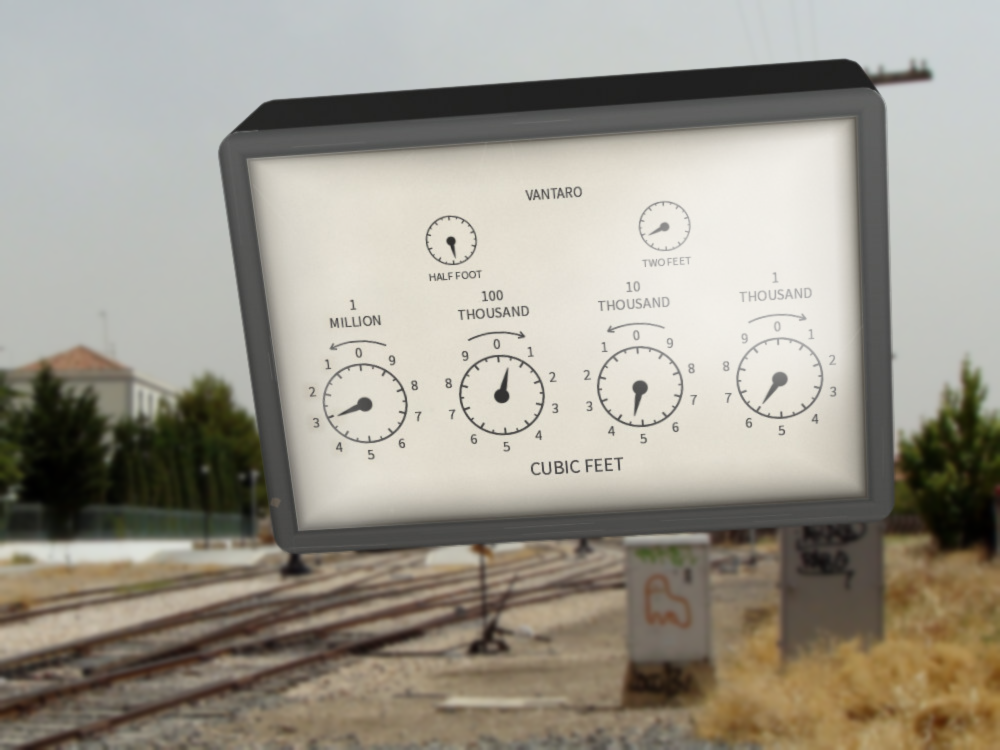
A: ft³ 304600
